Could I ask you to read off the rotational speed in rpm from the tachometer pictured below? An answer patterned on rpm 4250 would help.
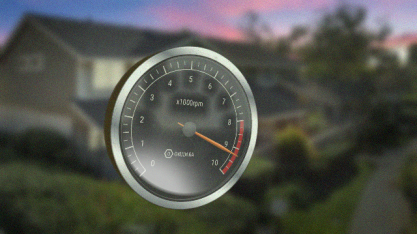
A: rpm 9250
